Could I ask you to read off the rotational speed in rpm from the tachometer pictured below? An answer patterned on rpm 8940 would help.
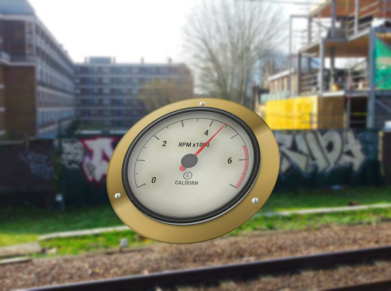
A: rpm 4500
